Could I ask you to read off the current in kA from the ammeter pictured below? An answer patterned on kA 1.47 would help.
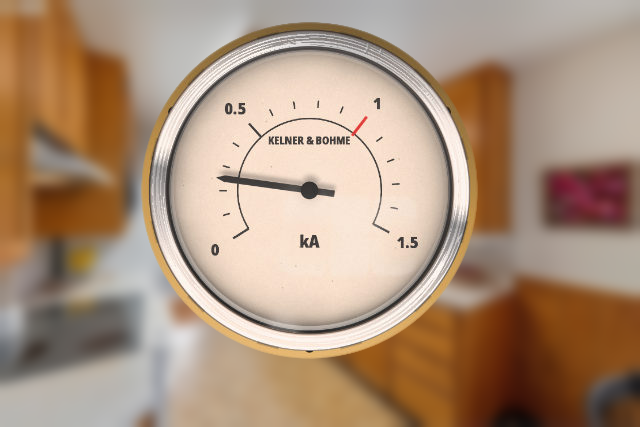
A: kA 0.25
